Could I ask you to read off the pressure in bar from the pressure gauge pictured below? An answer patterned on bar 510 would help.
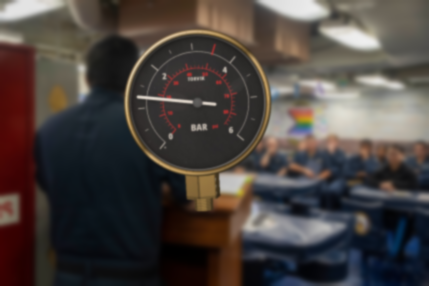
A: bar 1.25
